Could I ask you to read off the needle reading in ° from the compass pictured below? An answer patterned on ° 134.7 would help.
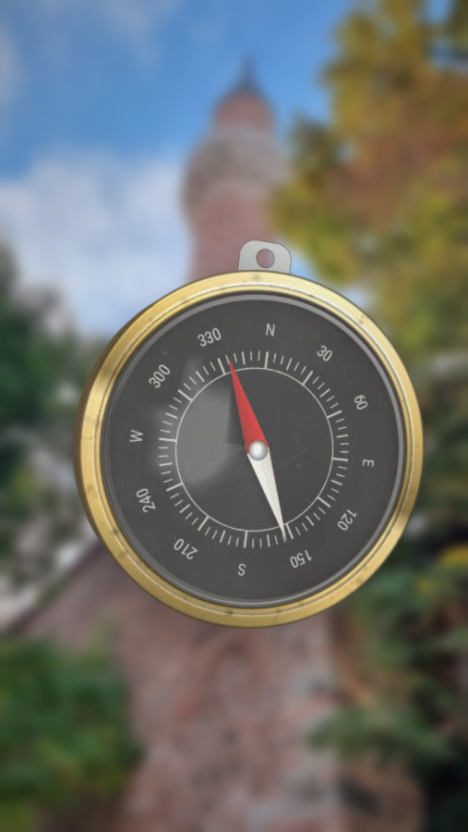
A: ° 335
